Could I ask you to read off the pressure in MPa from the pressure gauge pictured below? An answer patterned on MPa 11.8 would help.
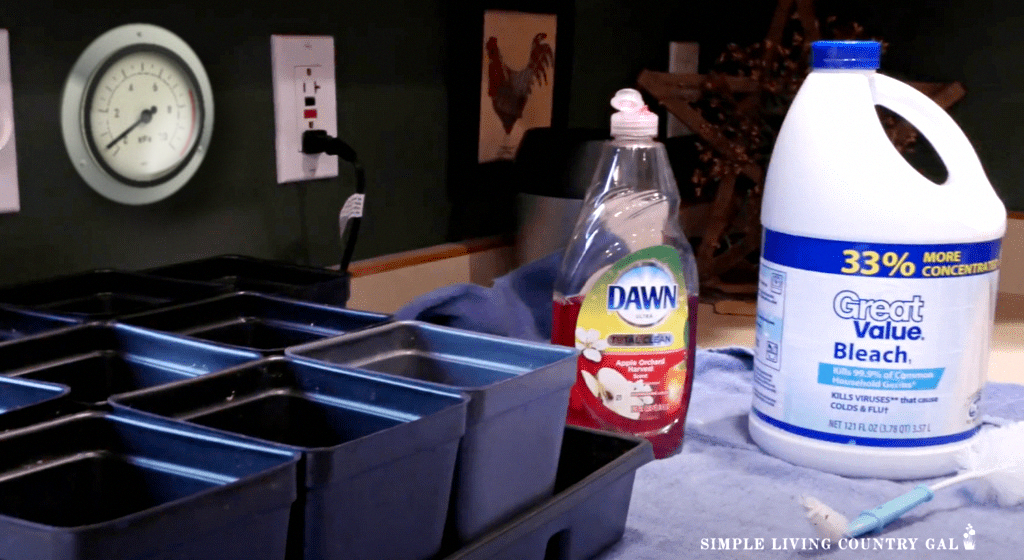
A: MPa 0.5
